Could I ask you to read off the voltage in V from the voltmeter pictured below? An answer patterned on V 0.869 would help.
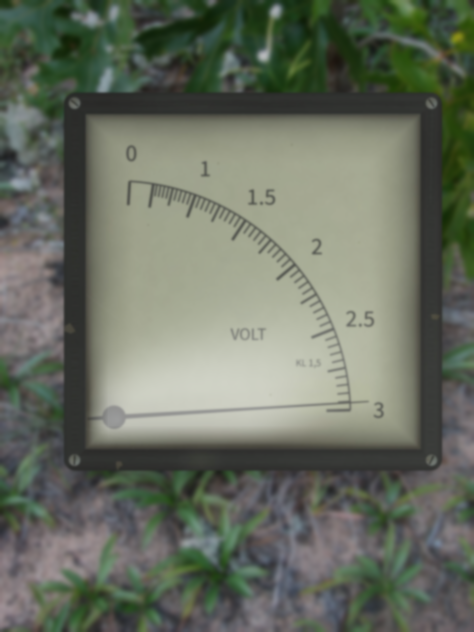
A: V 2.95
